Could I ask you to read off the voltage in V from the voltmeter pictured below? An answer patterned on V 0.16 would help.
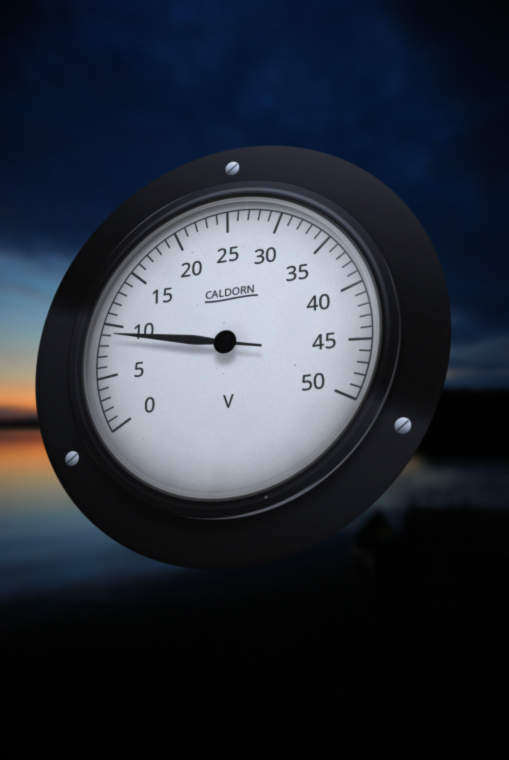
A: V 9
